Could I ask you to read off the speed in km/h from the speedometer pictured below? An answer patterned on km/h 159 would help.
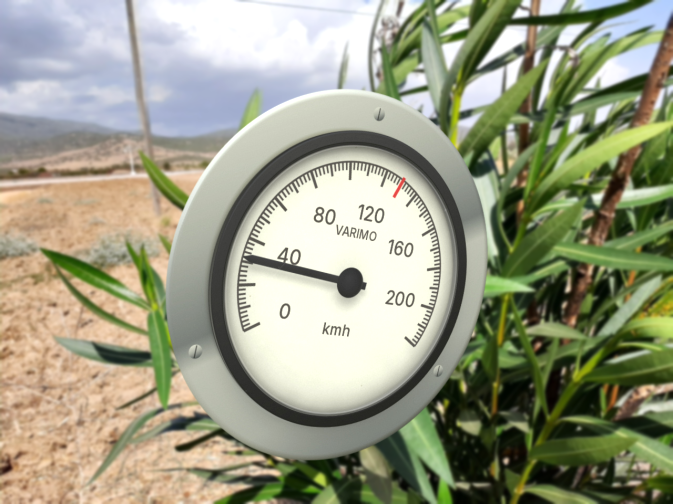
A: km/h 32
